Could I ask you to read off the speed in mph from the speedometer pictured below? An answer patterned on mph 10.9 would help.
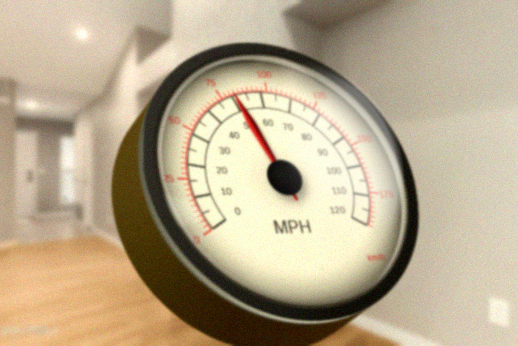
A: mph 50
